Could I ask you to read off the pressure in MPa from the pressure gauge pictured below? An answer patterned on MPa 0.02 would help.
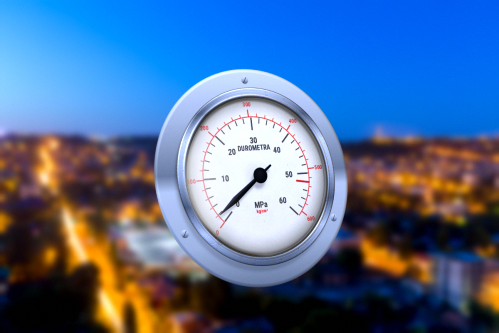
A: MPa 2
